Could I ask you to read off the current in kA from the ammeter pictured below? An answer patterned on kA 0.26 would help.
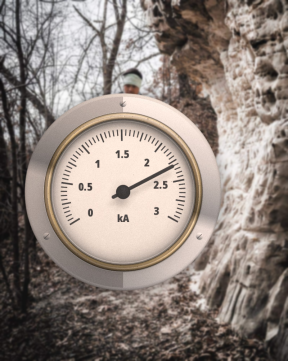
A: kA 2.3
